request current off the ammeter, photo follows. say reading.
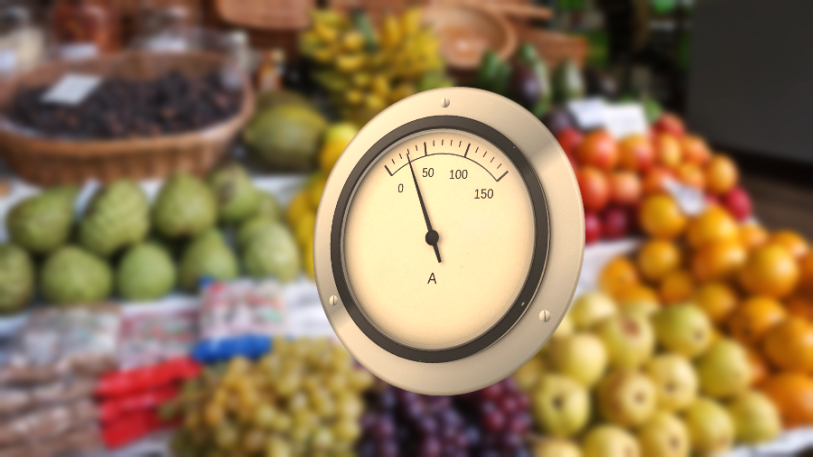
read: 30 A
